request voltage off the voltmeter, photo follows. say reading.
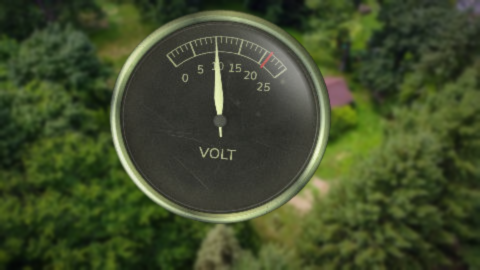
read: 10 V
